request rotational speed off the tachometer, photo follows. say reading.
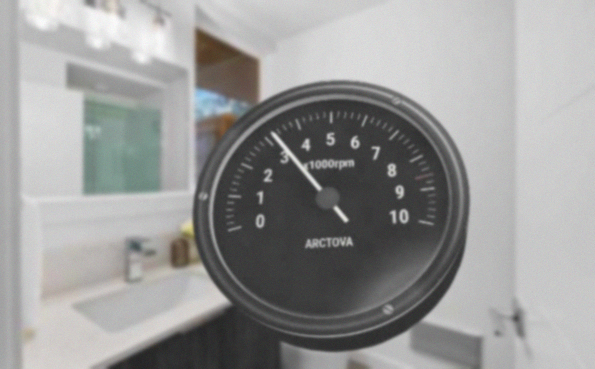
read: 3200 rpm
